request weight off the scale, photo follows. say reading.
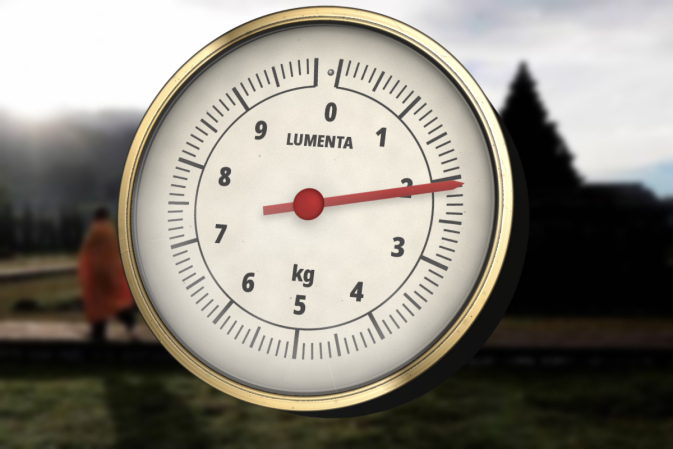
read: 2.1 kg
